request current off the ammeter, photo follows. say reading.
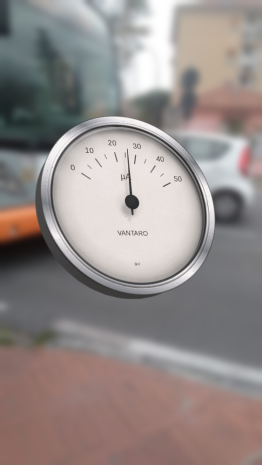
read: 25 µA
